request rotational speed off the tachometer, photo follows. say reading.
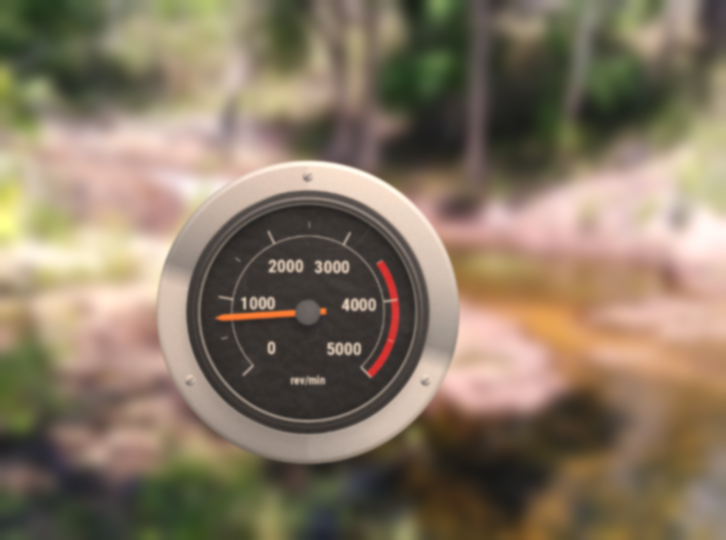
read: 750 rpm
